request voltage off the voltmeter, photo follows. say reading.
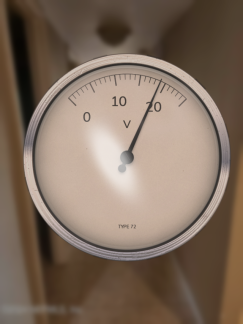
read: 19 V
